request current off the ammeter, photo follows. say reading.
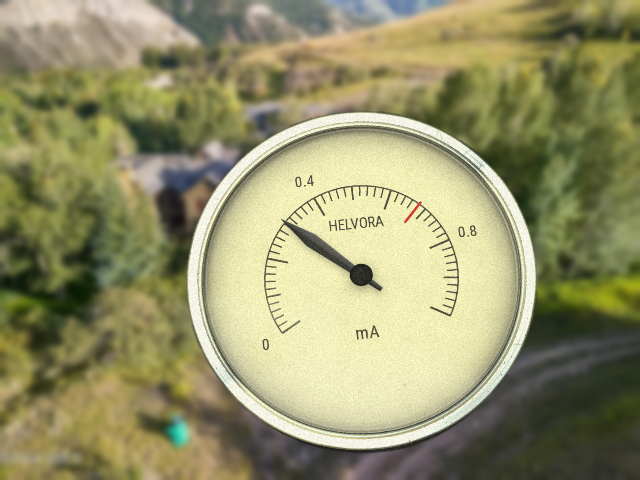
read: 0.3 mA
